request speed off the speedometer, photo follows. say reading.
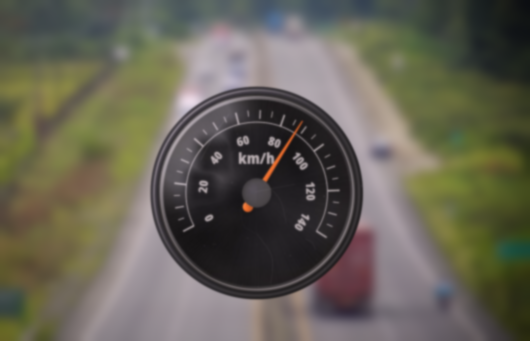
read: 87.5 km/h
